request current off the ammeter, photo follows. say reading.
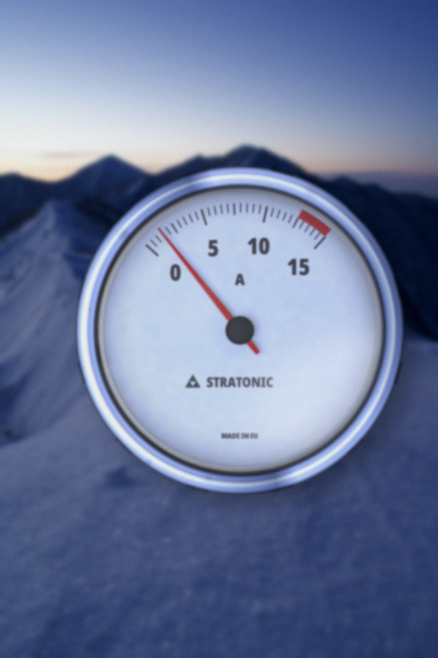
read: 1.5 A
